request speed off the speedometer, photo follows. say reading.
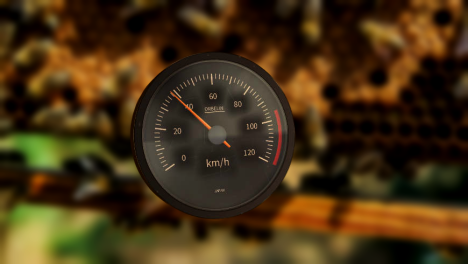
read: 38 km/h
